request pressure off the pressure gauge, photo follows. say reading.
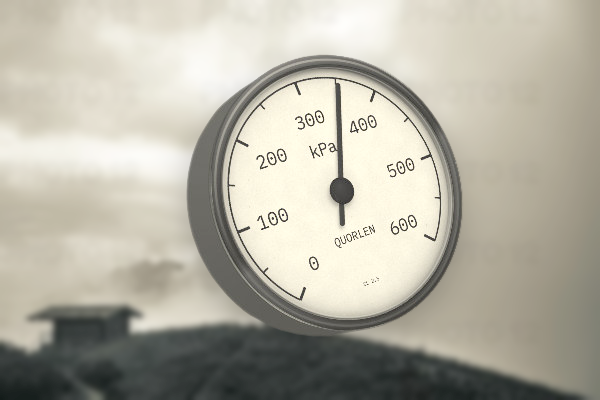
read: 350 kPa
